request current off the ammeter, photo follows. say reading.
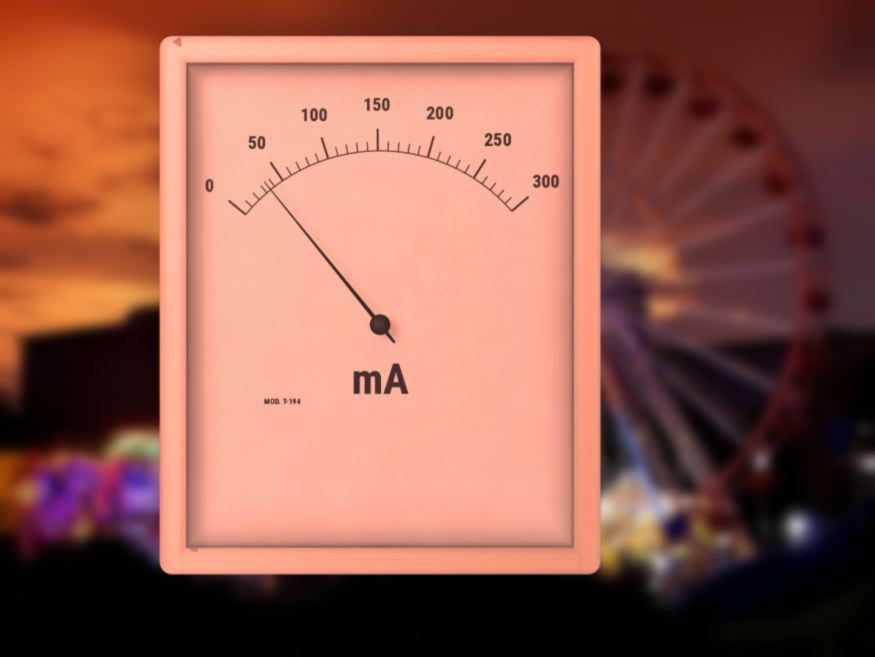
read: 35 mA
